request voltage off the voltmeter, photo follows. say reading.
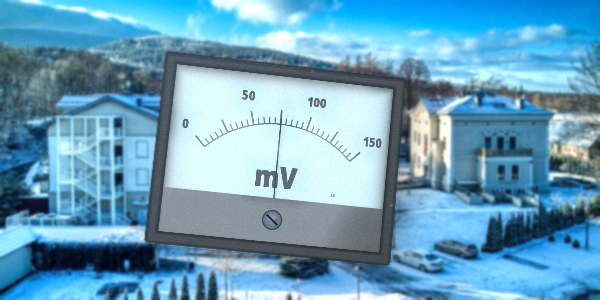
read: 75 mV
